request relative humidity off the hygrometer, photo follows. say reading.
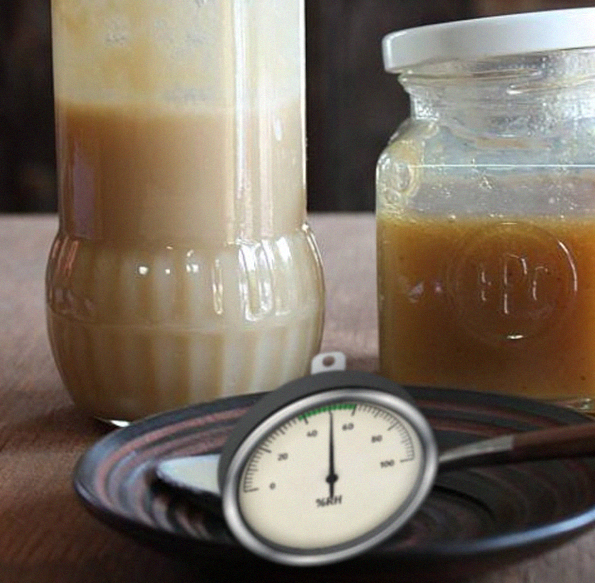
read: 50 %
